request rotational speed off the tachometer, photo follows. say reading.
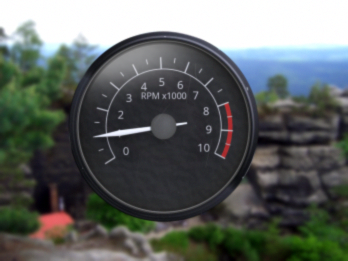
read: 1000 rpm
